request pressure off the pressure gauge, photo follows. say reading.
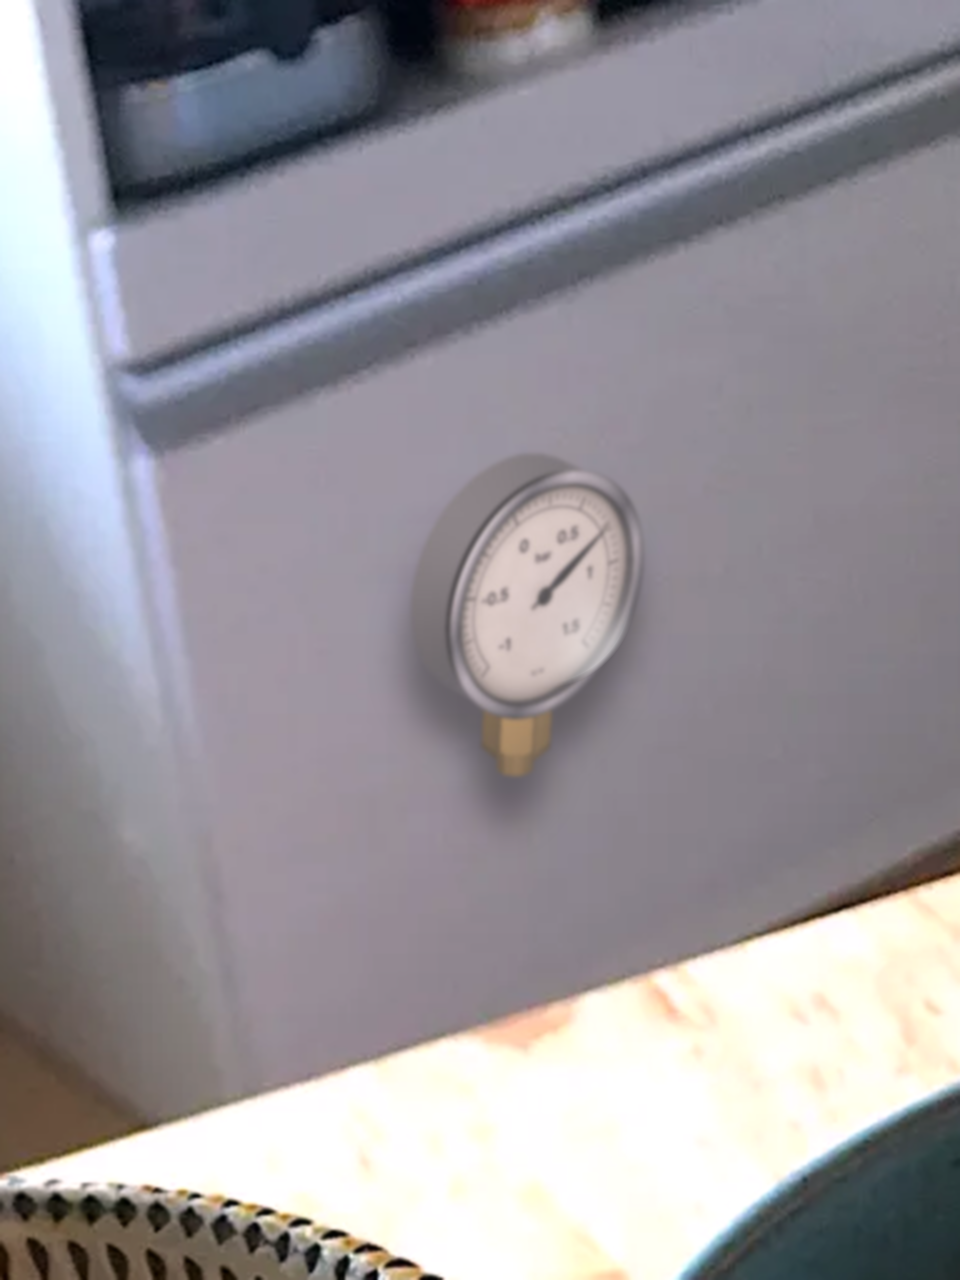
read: 0.75 bar
